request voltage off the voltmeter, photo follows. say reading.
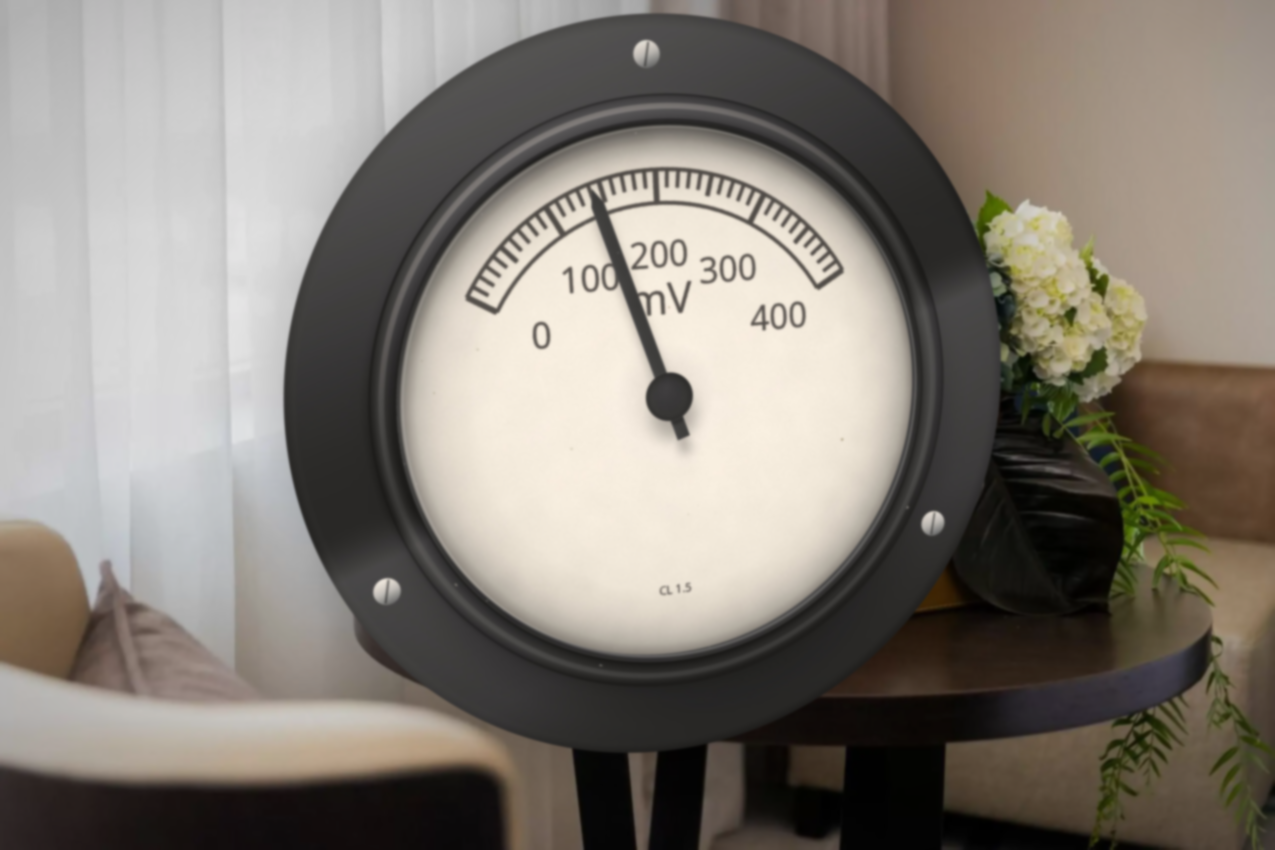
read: 140 mV
